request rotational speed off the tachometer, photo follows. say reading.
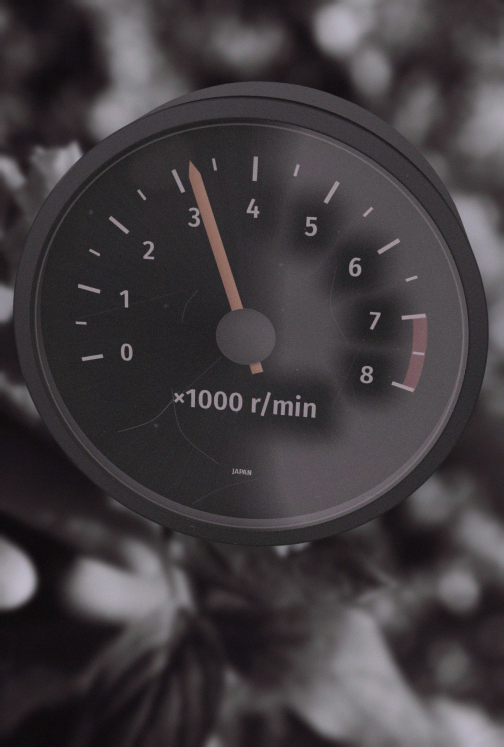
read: 3250 rpm
